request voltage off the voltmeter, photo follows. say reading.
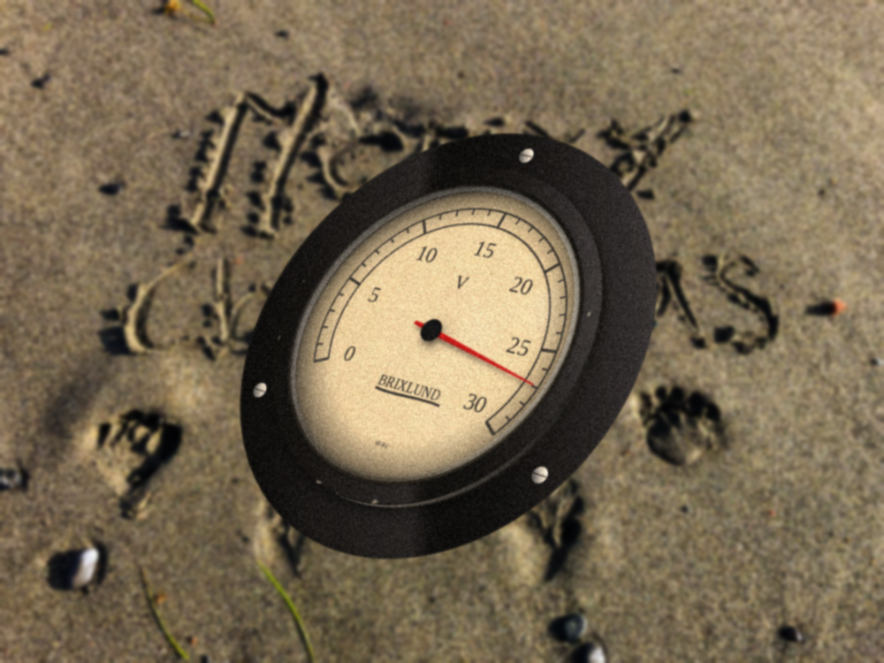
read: 27 V
